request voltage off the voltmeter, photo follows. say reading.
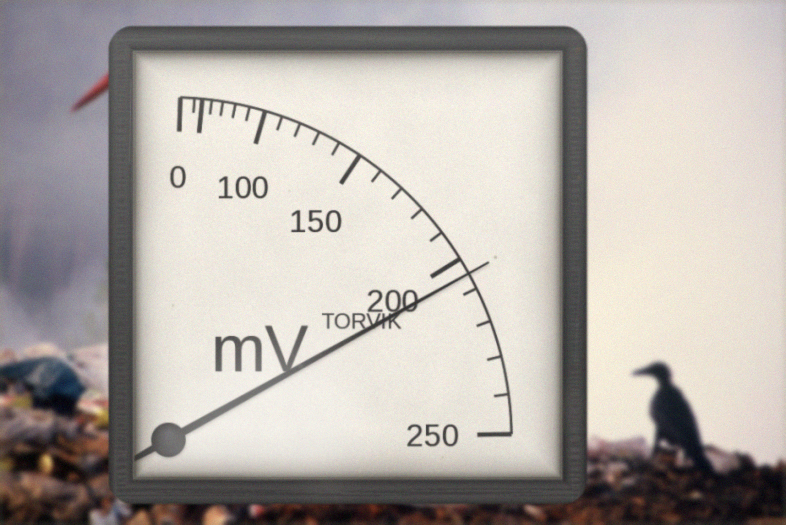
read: 205 mV
